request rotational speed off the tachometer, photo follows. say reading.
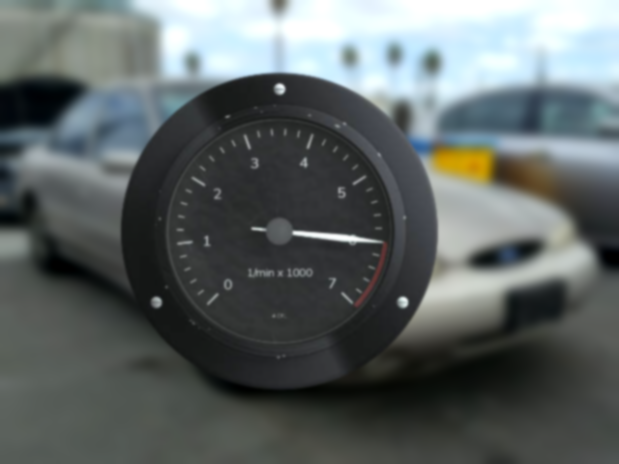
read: 6000 rpm
